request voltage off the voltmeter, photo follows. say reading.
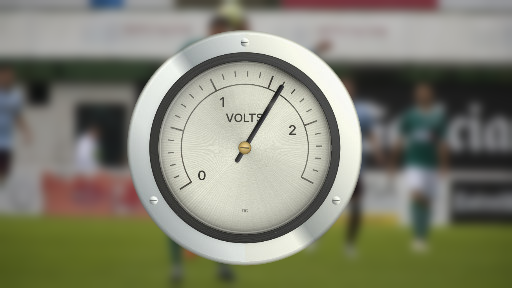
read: 1.6 V
